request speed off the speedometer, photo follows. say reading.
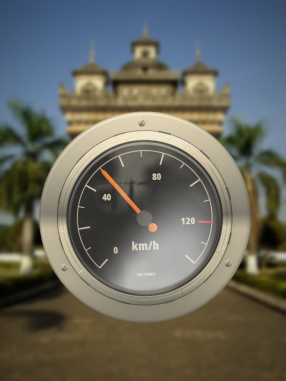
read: 50 km/h
